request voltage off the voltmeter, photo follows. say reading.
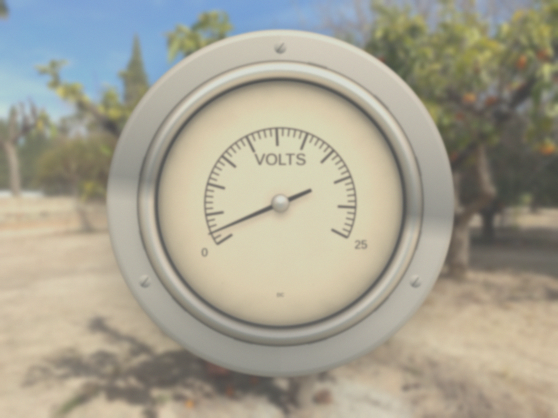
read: 1 V
